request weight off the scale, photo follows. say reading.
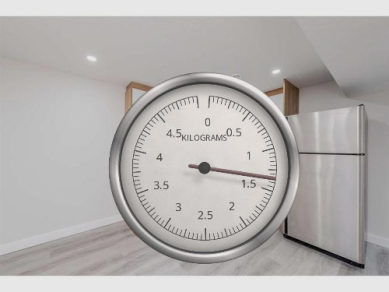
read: 1.35 kg
